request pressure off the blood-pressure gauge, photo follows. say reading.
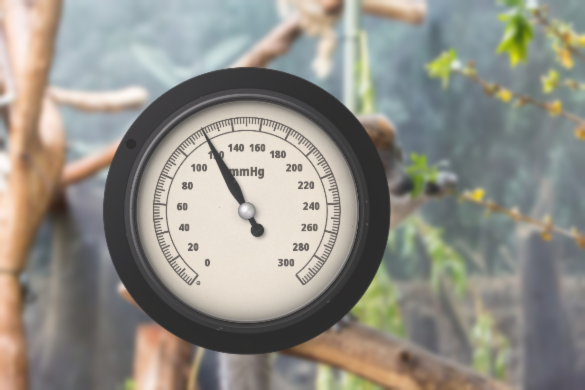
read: 120 mmHg
